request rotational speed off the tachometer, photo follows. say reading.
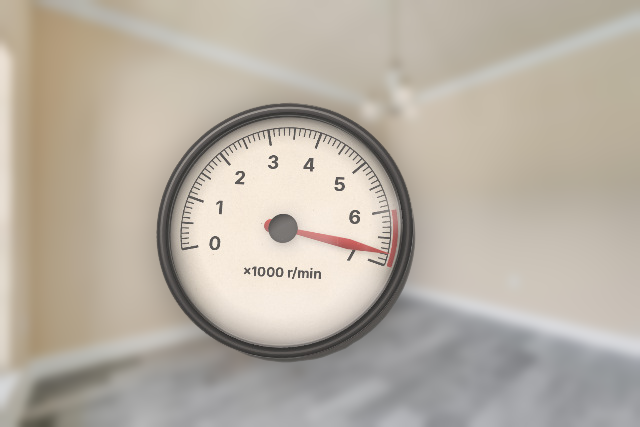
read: 6800 rpm
